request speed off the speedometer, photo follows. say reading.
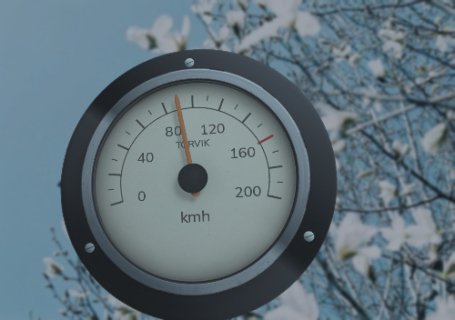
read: 90 km/h
